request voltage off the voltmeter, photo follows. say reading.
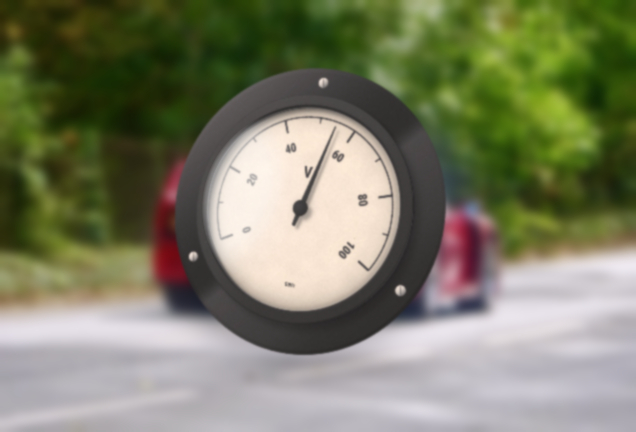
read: 55 V
